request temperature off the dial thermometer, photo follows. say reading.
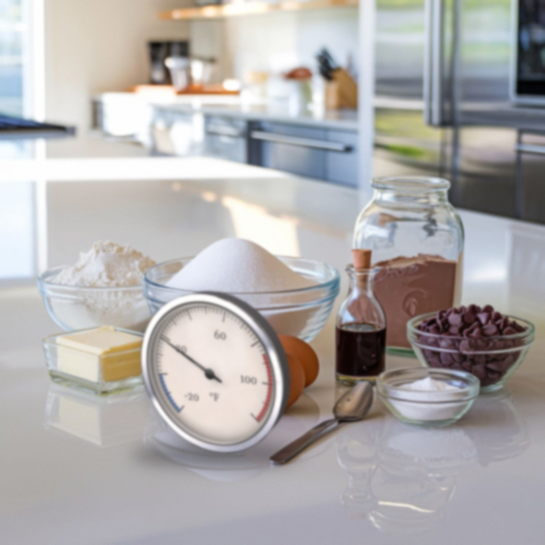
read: 20 °F
